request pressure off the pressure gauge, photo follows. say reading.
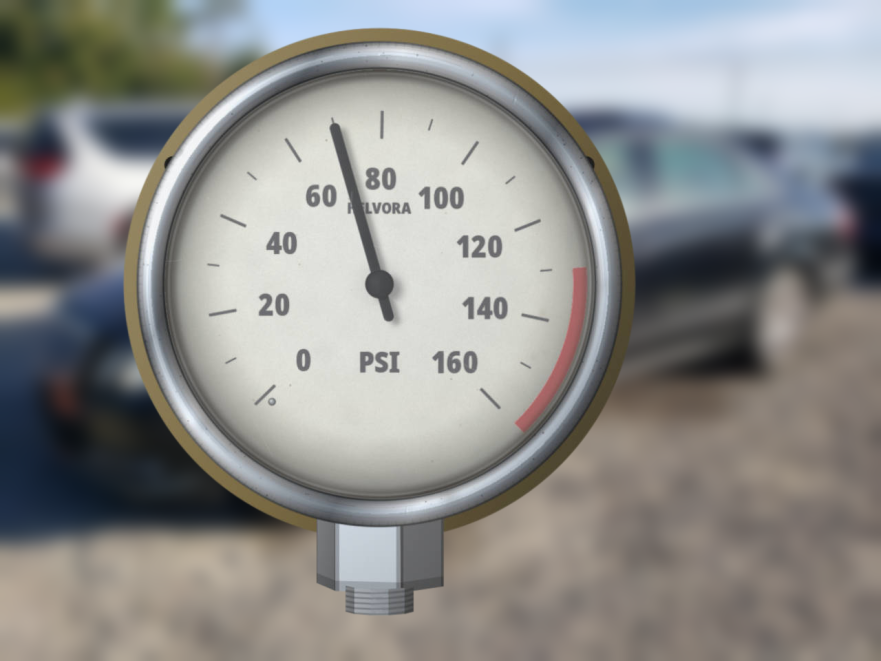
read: 70 psi
